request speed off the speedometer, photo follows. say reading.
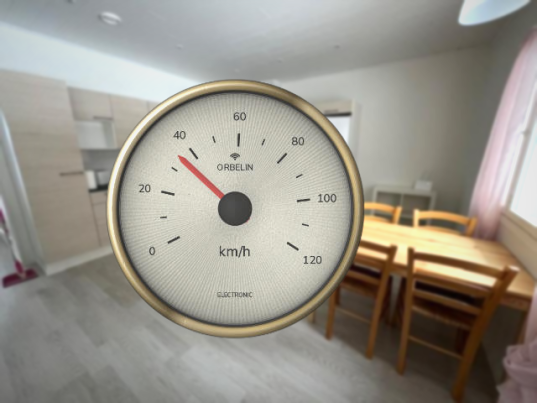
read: 35 km/h
